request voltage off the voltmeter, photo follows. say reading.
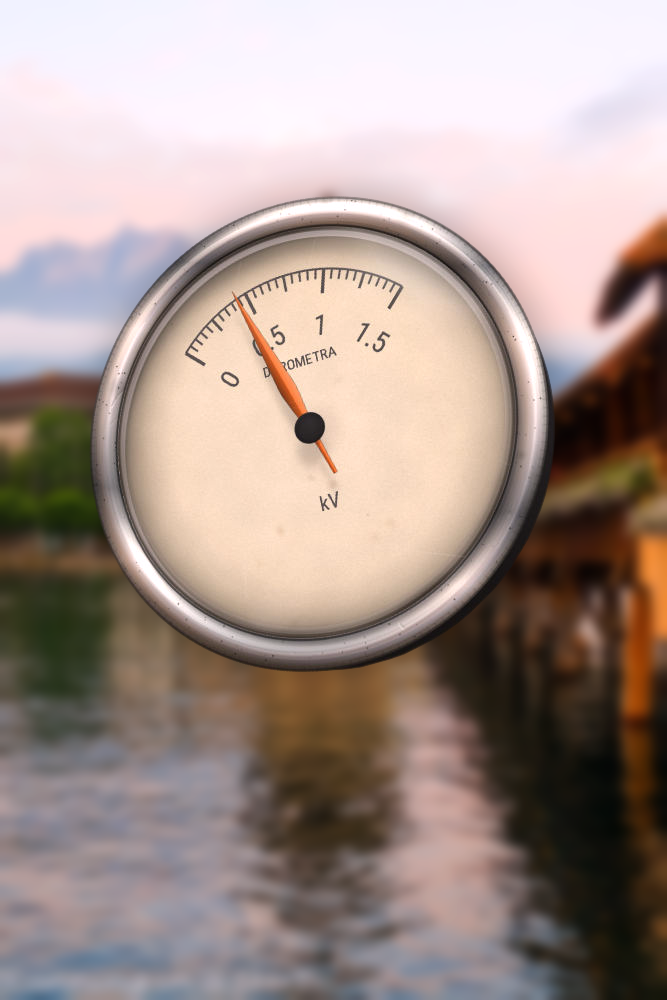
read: 0.45 kV
